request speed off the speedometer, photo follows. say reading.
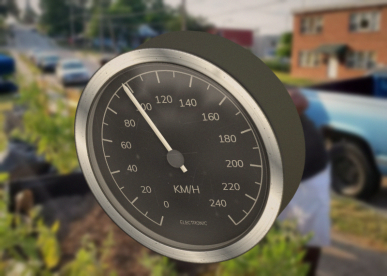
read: 100 km/h
